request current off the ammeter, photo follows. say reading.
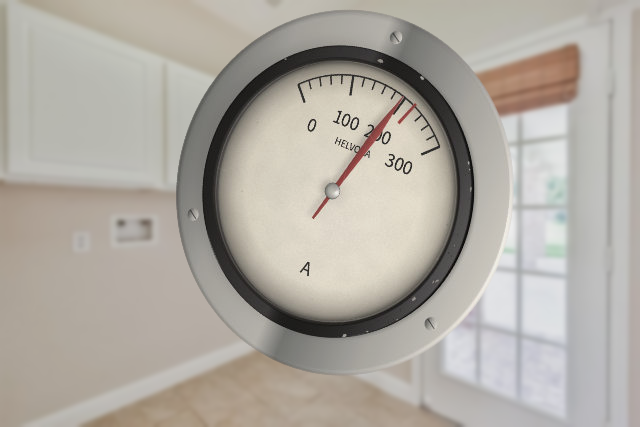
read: 200 A
